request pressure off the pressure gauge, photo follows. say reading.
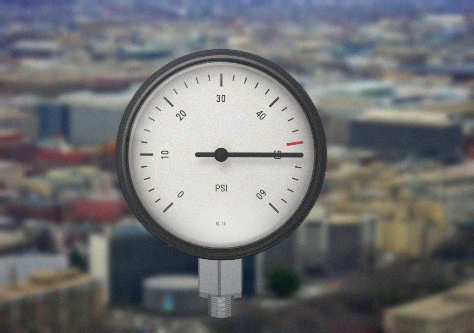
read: 50 psi
